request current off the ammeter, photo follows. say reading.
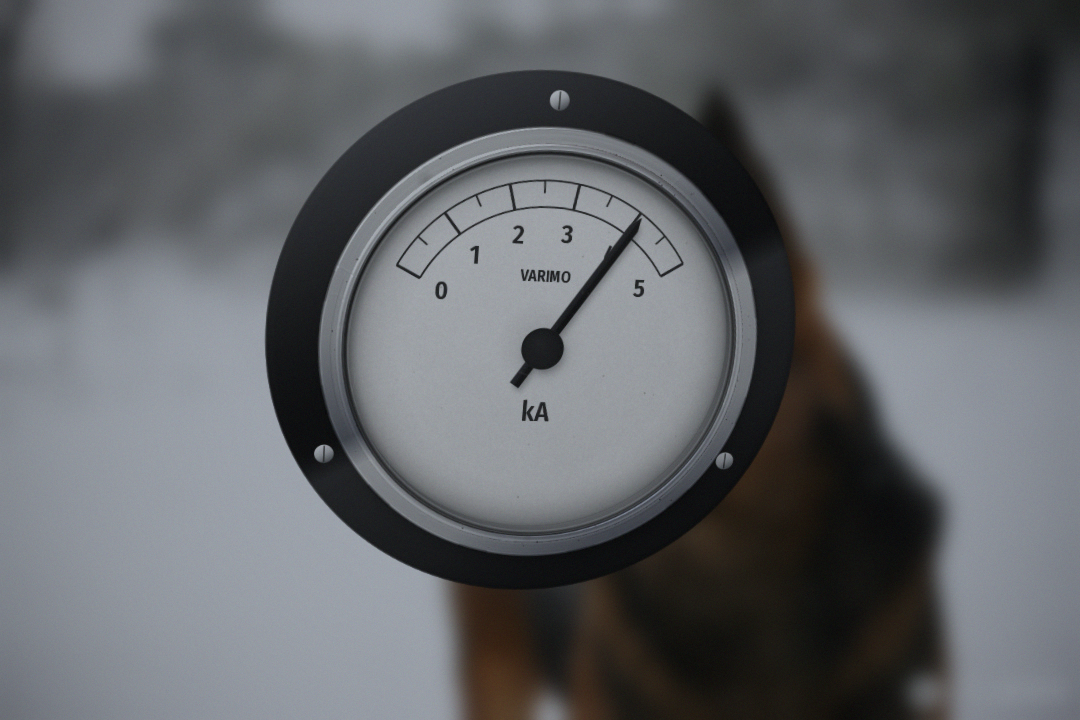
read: 4 kA
